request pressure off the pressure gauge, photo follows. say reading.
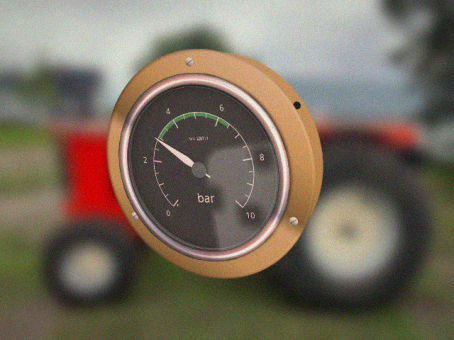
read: 3 bar
